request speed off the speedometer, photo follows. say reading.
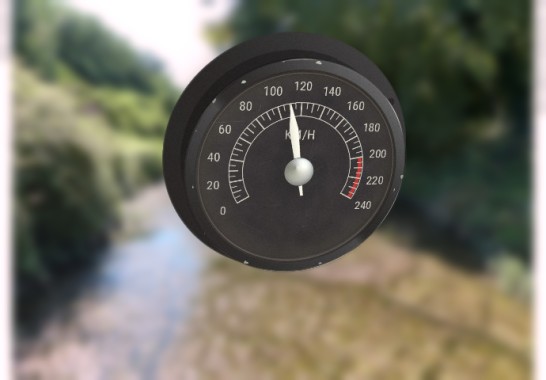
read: 110 km/h
